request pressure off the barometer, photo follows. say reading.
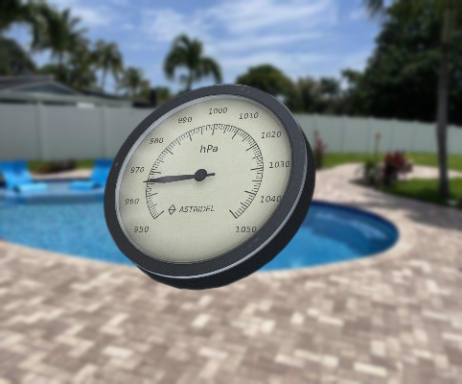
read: 965 hPa
